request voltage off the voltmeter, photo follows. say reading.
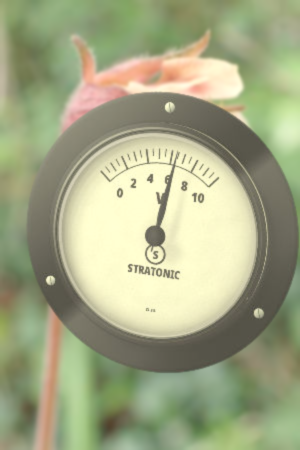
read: 6.5 V
